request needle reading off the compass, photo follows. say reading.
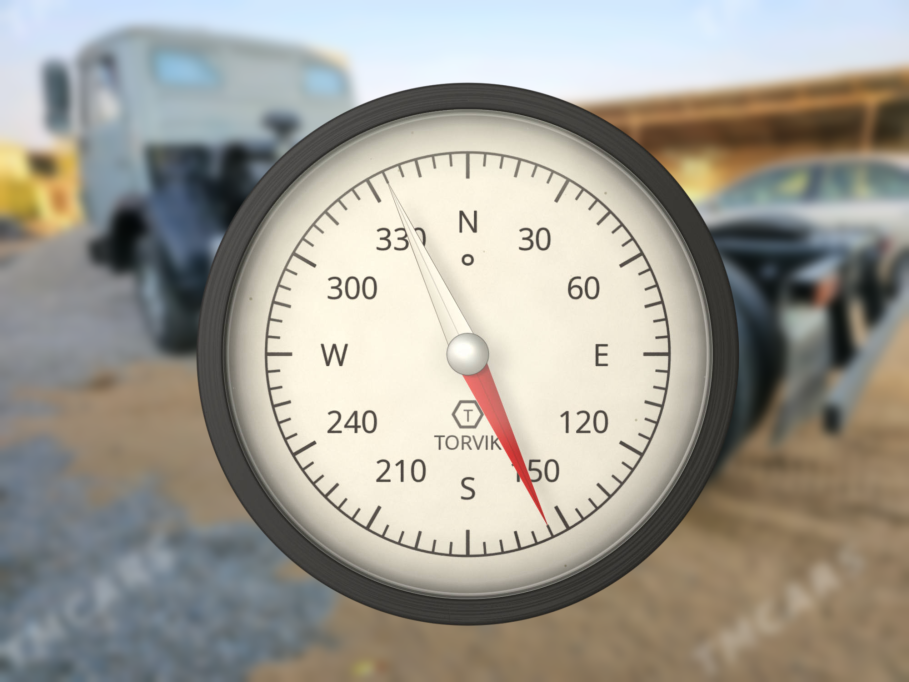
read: 155 °
